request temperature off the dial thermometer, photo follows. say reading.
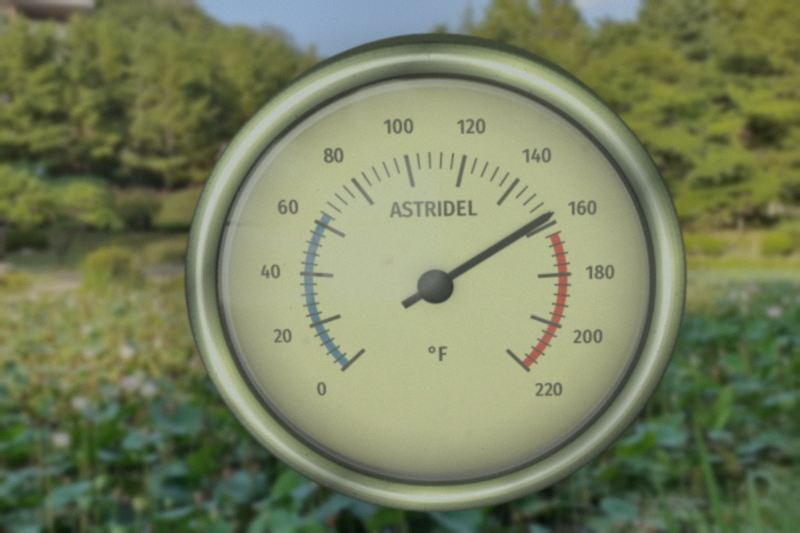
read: 156 °F
